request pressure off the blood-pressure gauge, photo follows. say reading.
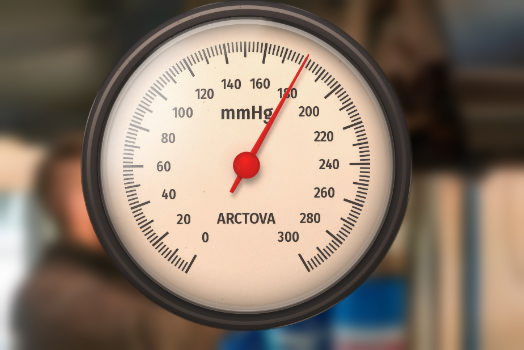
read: 180 mmHg
